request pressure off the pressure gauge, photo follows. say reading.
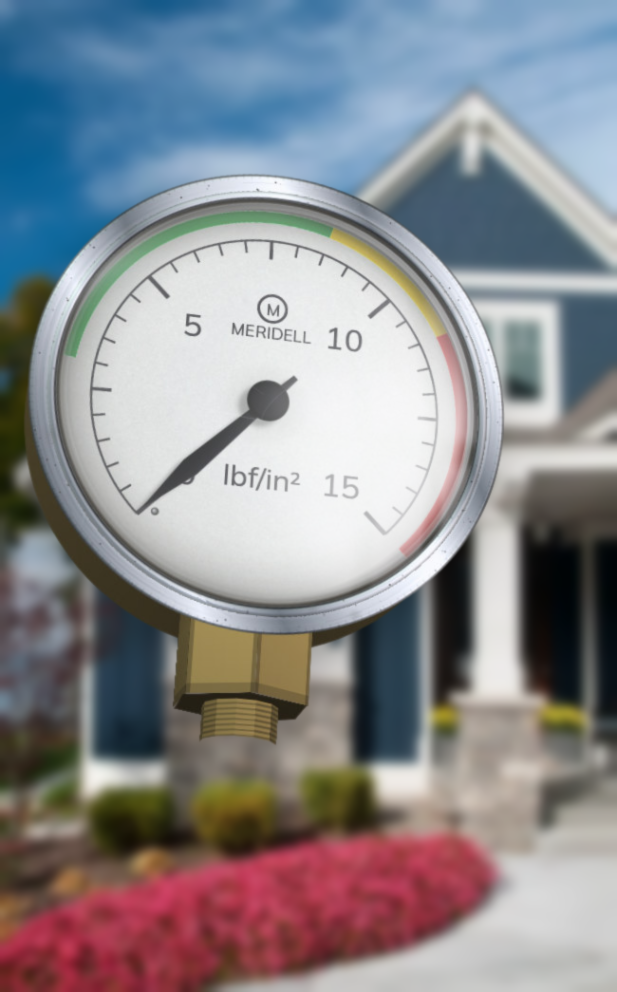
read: 0 psi
